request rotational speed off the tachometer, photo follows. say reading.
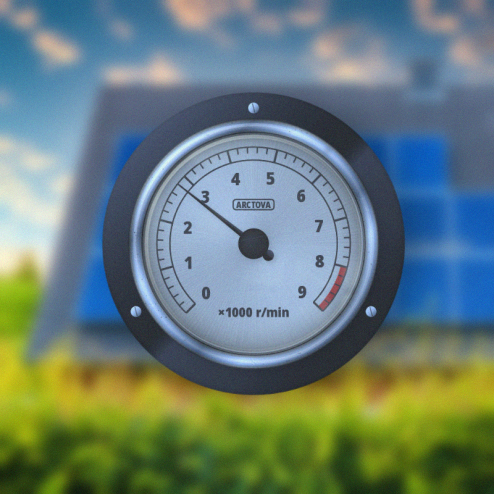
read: 2800 rpm
